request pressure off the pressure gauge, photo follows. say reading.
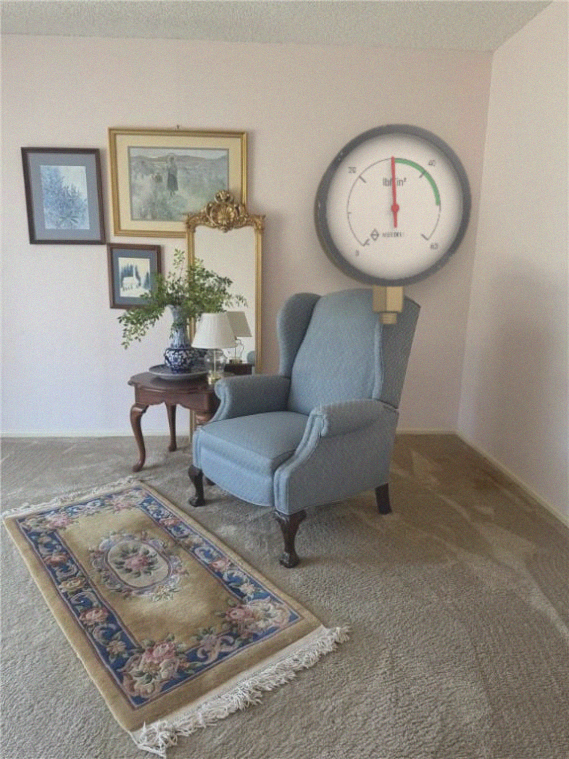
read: 30 psi
